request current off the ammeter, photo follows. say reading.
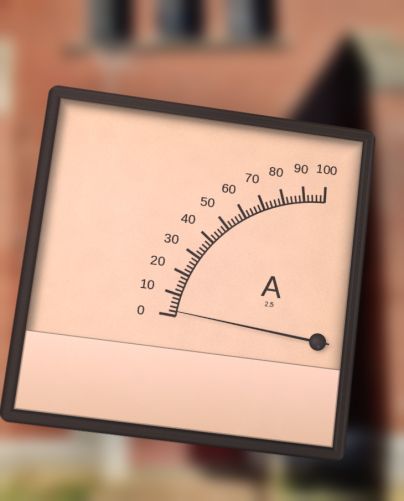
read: 2 A
